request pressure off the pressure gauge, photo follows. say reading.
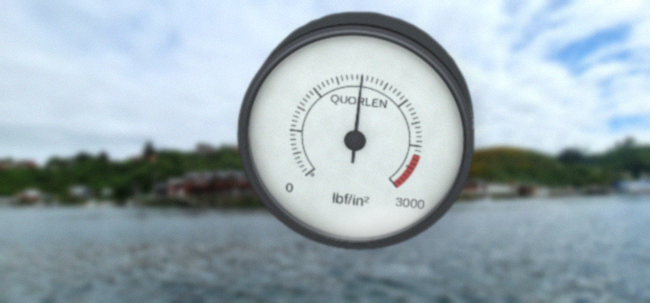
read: 1500 psi
